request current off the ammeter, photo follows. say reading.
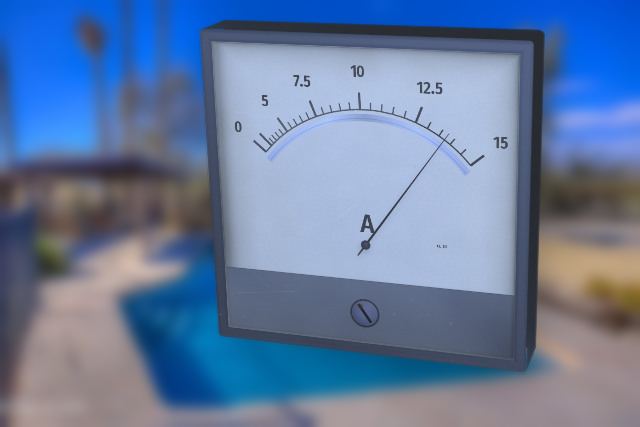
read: 13.75 A
